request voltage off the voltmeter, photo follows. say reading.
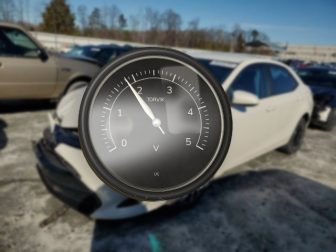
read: 1.8 V
